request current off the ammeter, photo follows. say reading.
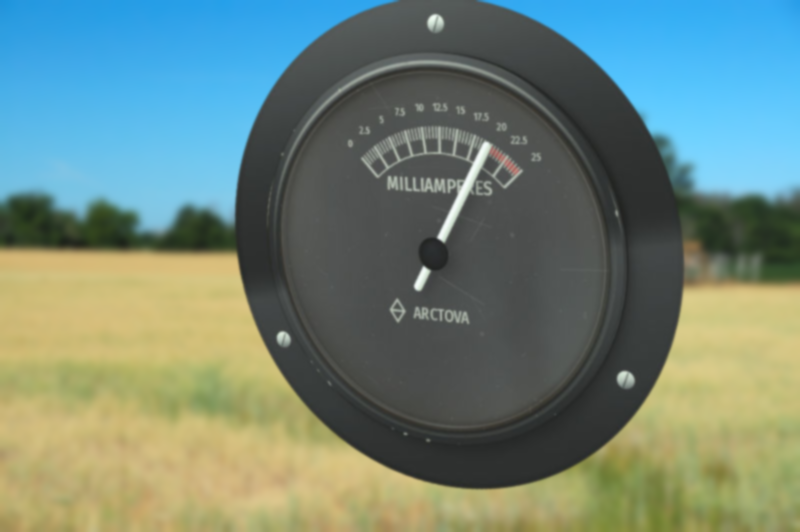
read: 20 mA
